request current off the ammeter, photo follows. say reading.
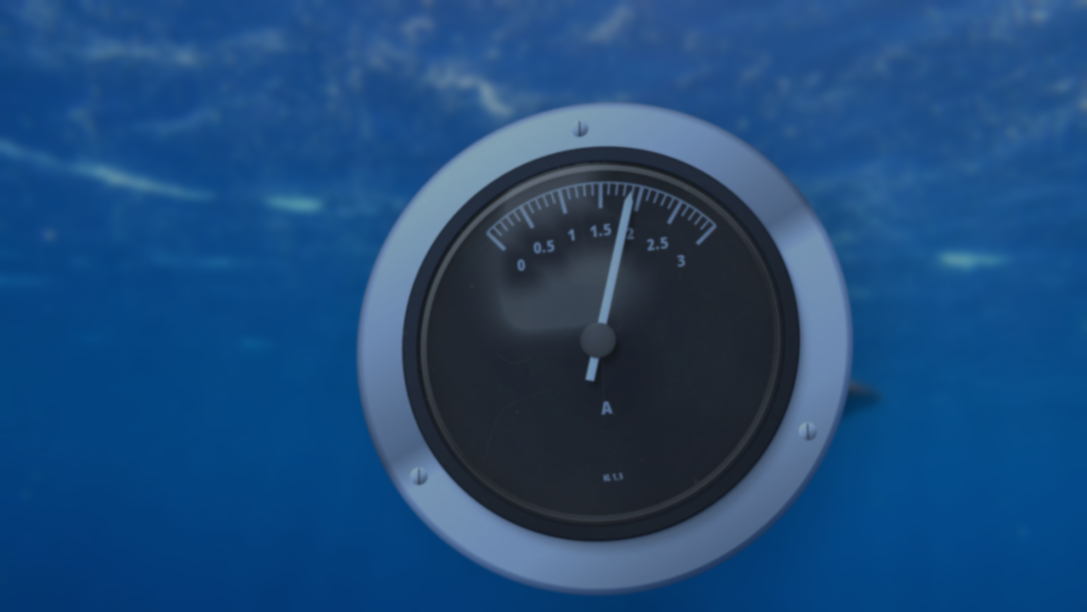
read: 1.9 A
